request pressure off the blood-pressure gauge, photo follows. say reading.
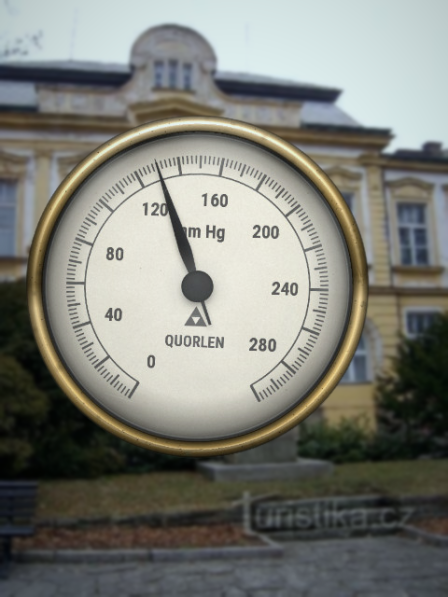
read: 130 mmHg
